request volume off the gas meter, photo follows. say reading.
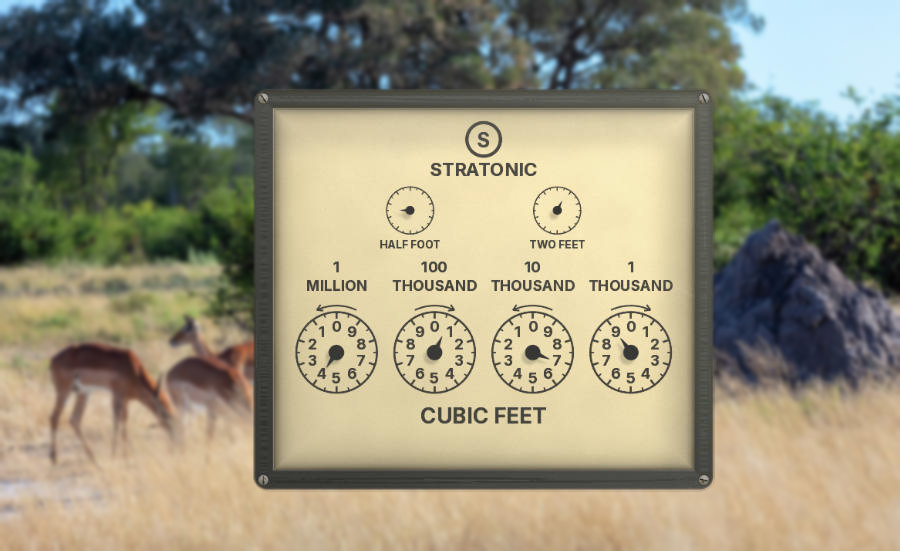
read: 406900 ft³
